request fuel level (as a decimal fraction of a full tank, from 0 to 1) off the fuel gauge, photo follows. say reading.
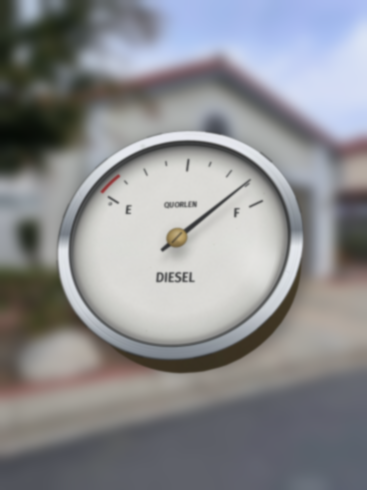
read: 0.875
